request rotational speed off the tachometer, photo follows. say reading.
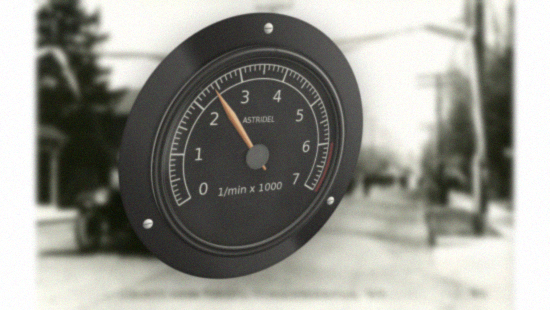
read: 2400 rpm
